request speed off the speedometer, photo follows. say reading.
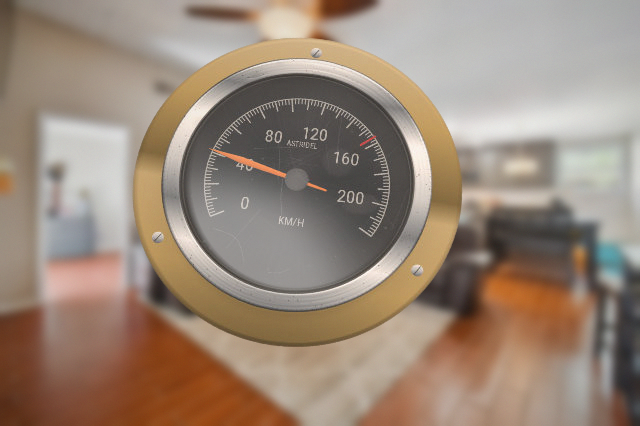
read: 40 km/h
